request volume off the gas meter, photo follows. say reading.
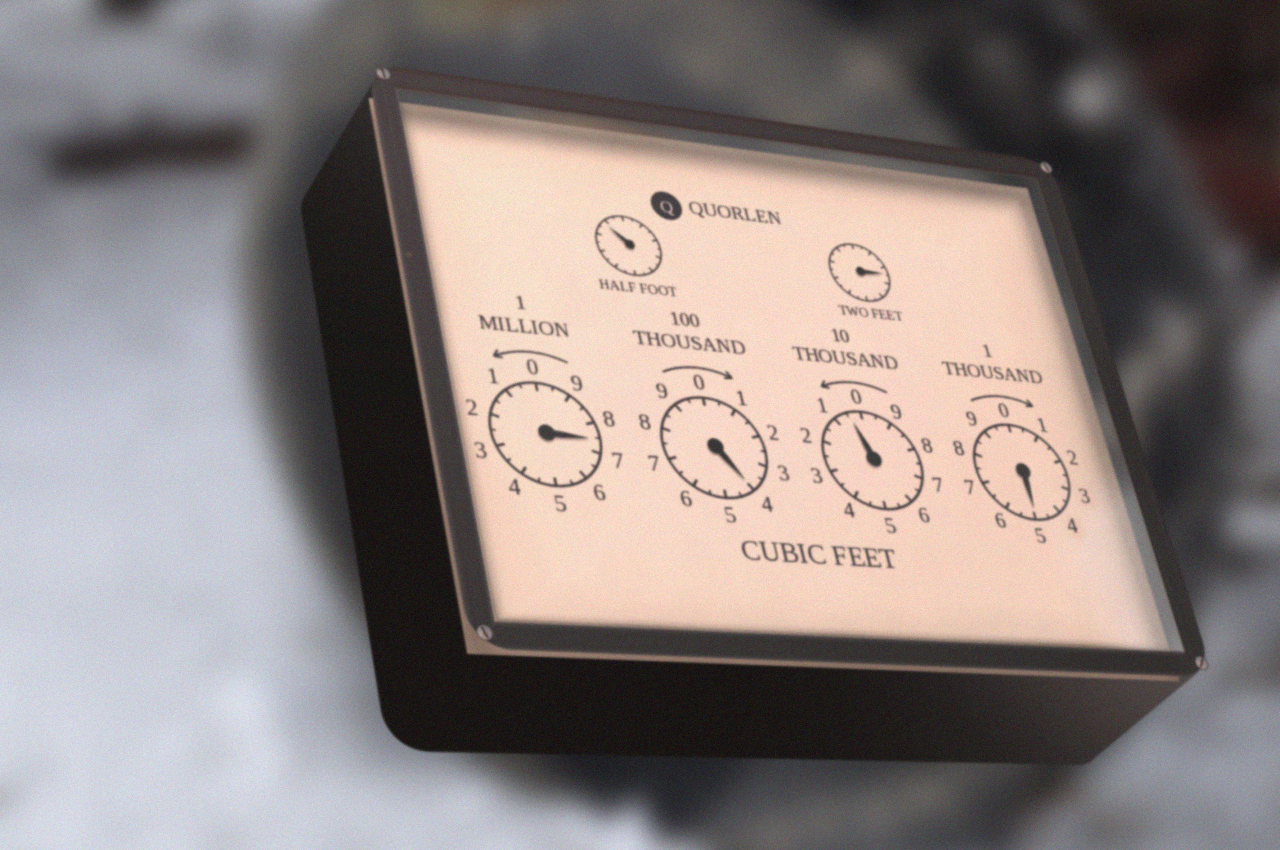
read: 740500 ft³
